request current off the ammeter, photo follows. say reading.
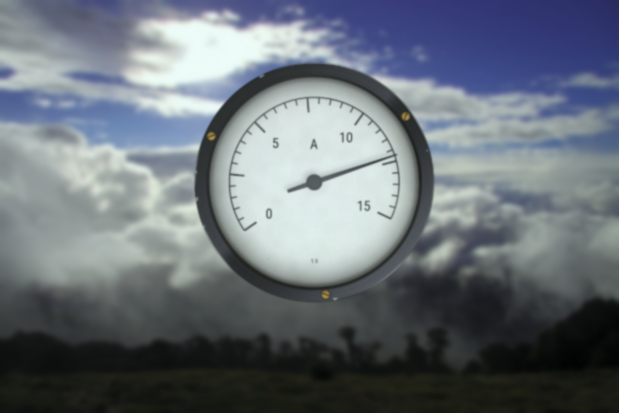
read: 12.25 A
